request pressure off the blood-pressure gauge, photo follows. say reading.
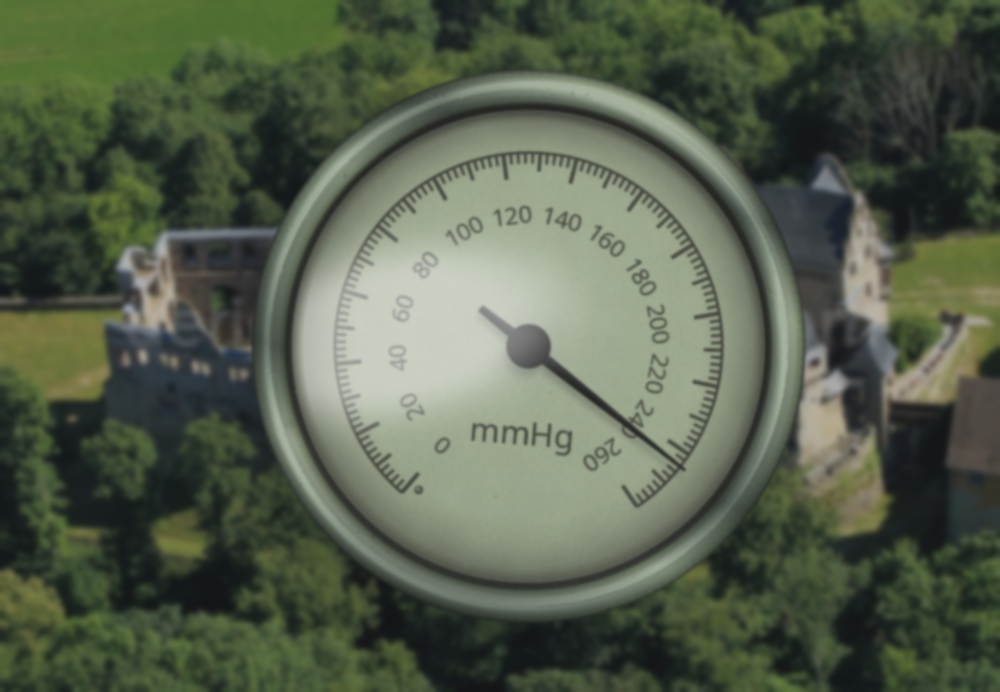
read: 244 mmHg
